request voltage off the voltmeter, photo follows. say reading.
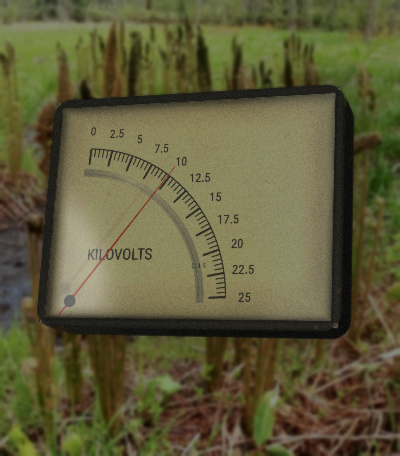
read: 10 kV
